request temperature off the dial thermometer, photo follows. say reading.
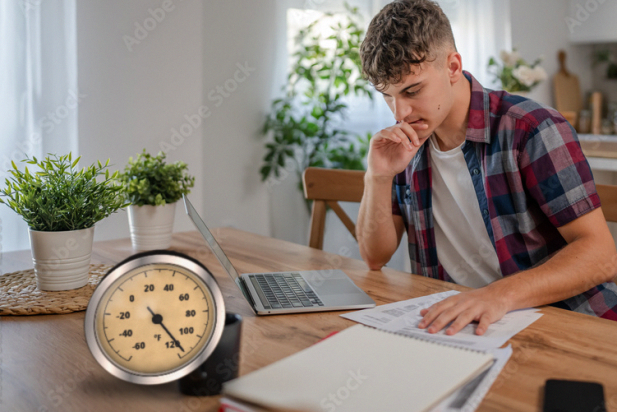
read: 115 °F
